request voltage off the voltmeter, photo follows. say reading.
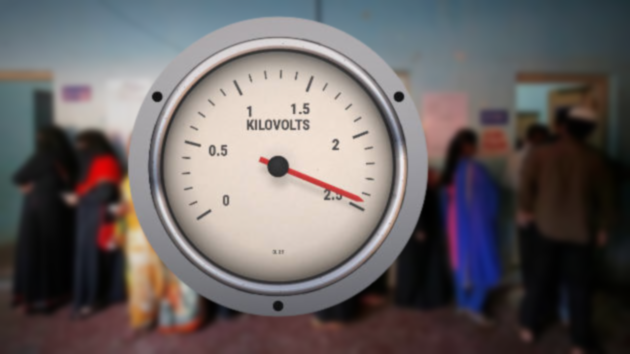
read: 2.45 kV
